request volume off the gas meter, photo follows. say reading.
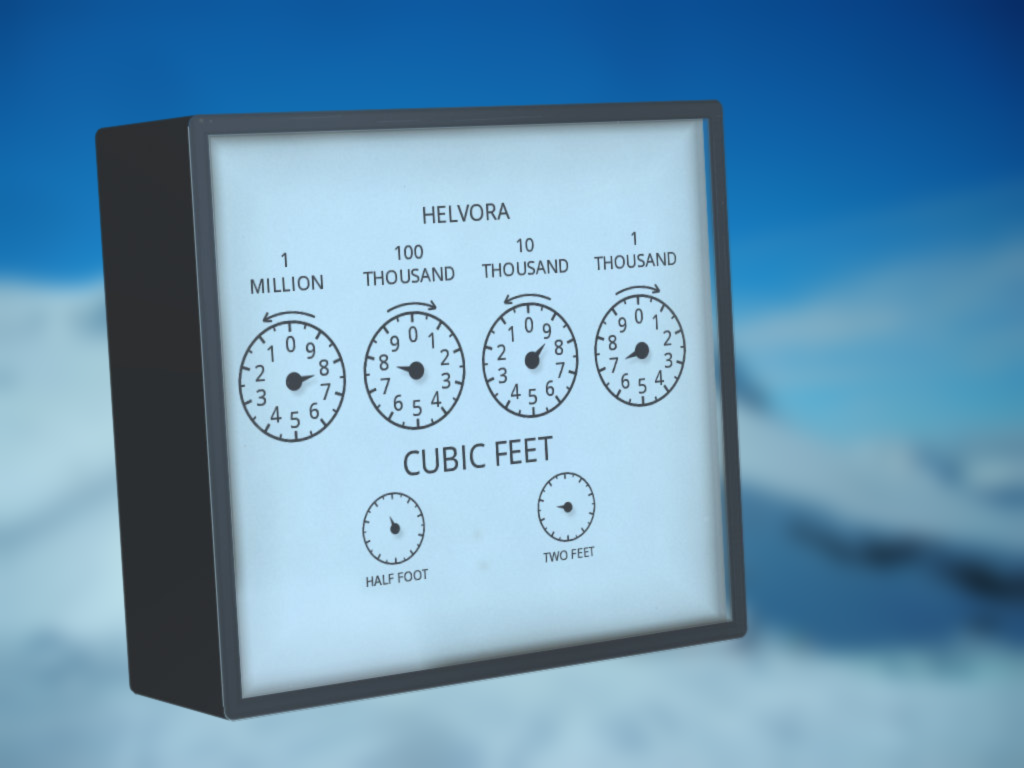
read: 778700 ft³
